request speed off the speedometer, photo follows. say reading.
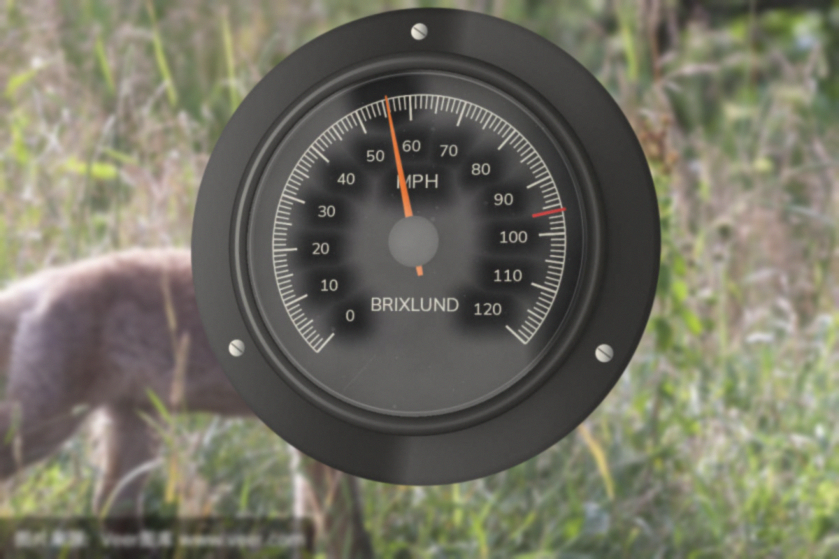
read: 56 mph
